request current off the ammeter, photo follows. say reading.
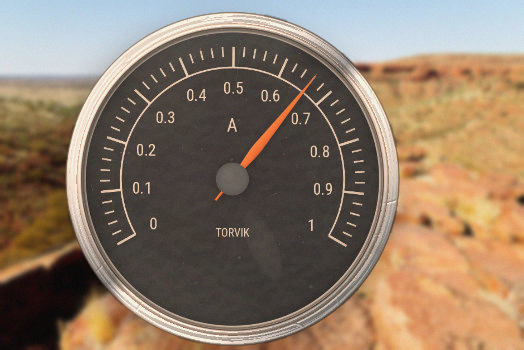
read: 0.66 A
